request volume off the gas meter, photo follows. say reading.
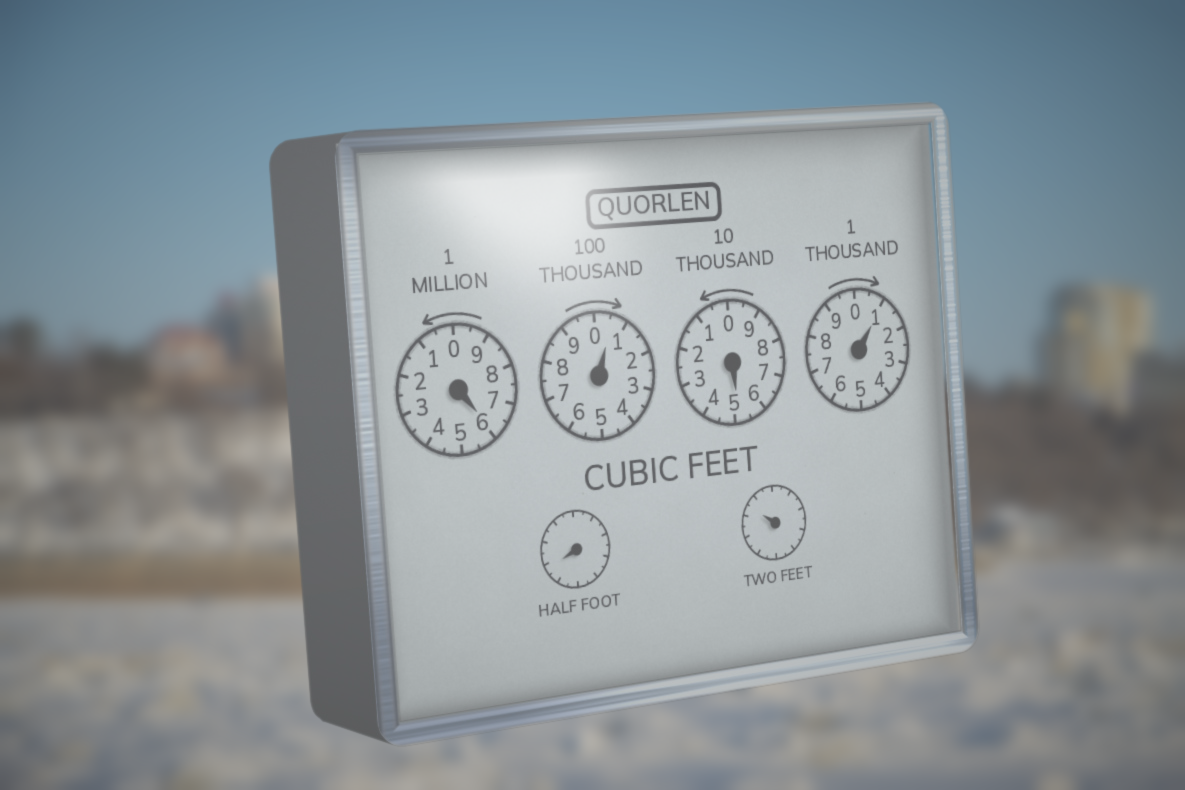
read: 605100 ft³
